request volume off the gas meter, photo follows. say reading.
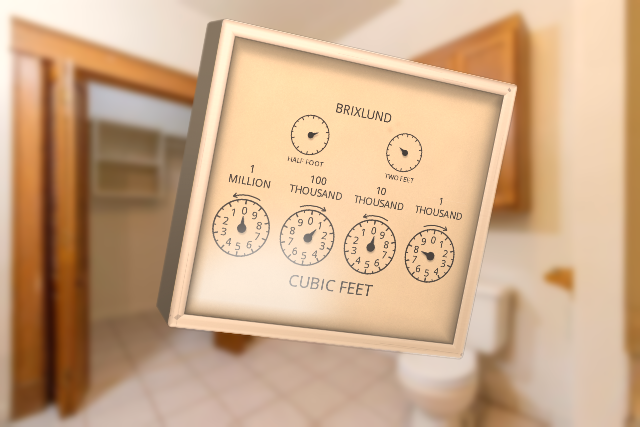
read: 9800 ft³
